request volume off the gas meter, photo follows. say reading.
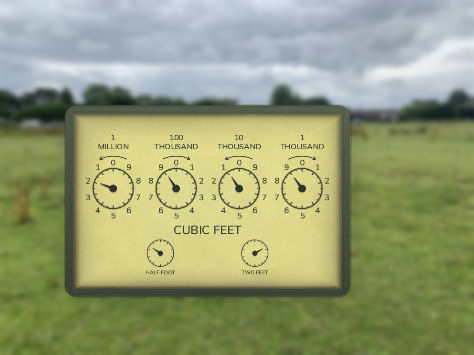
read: 190900 ft³
